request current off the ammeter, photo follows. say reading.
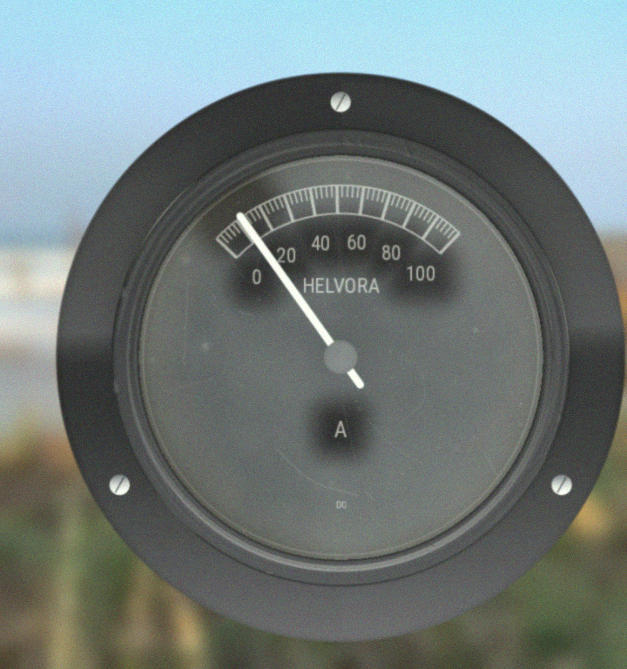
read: 12 A
